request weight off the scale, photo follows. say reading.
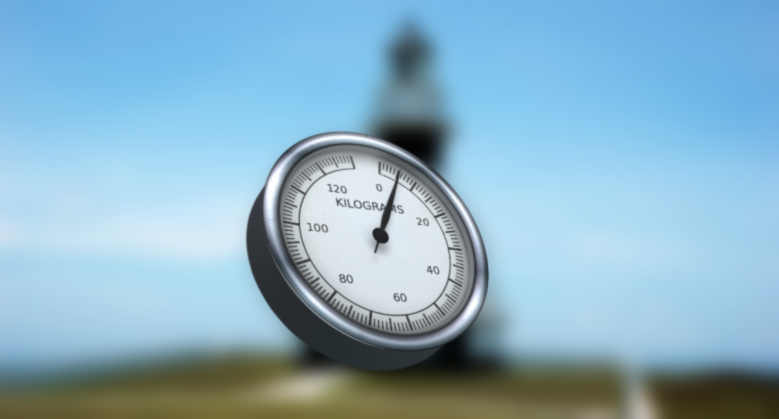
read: 5 kg
